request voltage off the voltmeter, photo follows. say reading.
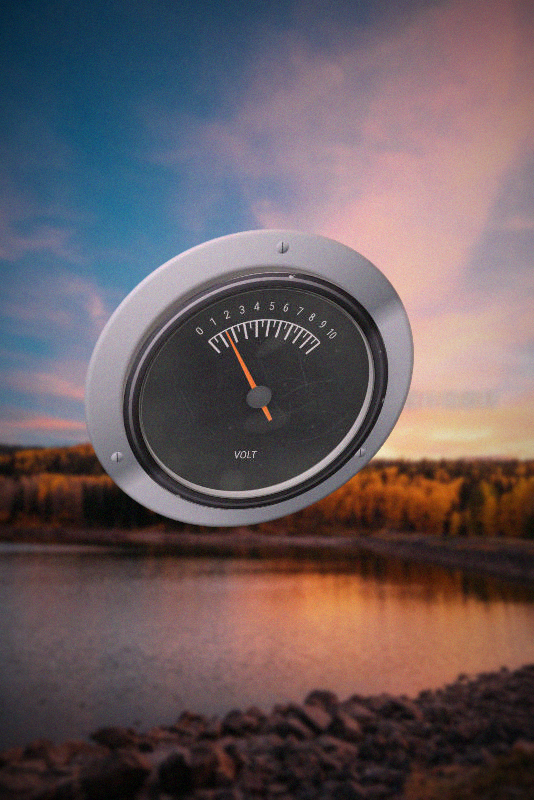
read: 1.5 V
